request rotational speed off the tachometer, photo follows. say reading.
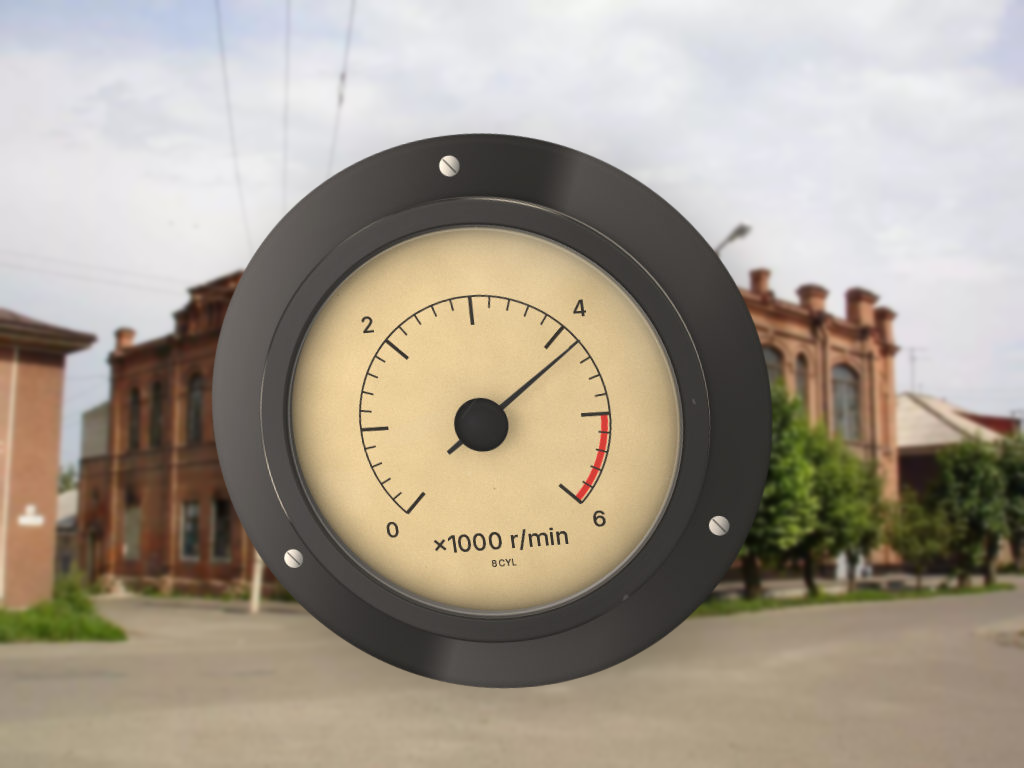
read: 4200 rpm
